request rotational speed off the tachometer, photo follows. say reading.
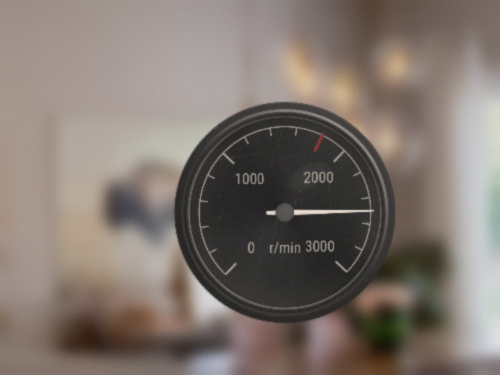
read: 2500 rpm
